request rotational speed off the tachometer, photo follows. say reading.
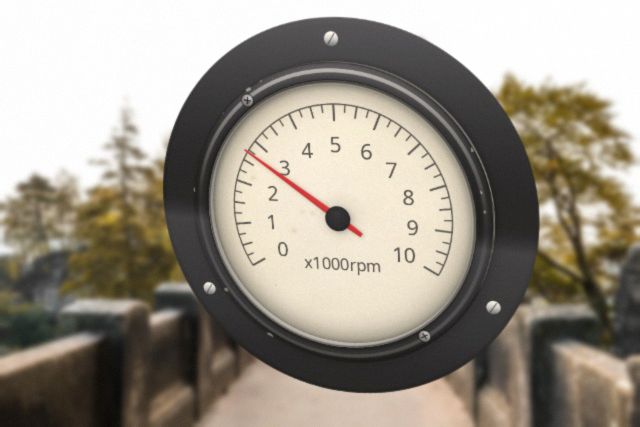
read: 2750 rpm
